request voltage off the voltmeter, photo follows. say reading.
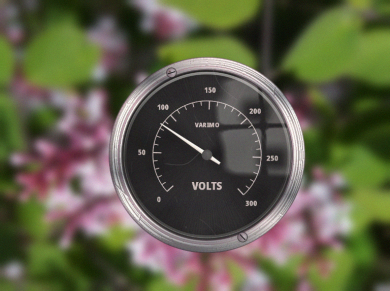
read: 85 V
